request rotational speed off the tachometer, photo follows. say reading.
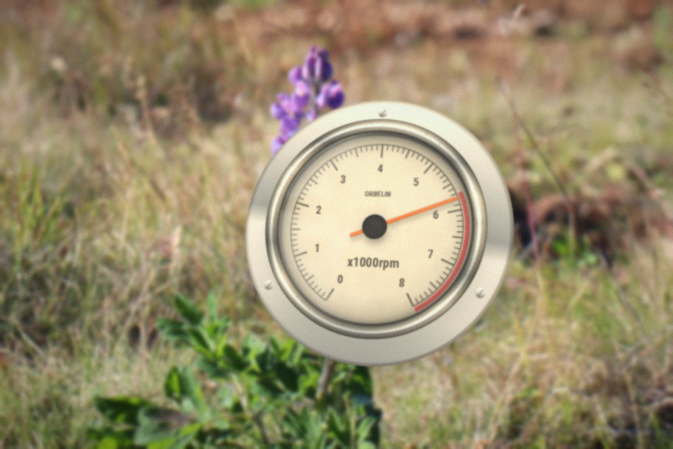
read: 5800 rpm
